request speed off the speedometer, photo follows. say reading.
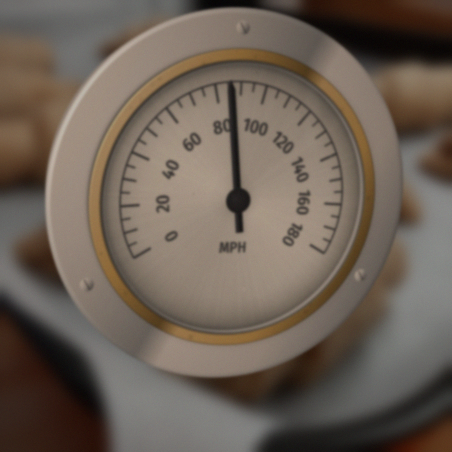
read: 85 mph
